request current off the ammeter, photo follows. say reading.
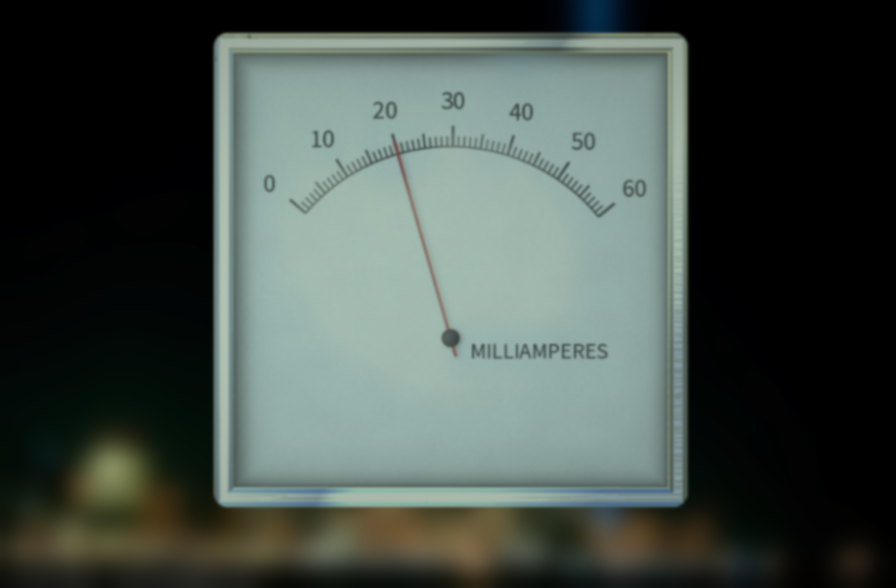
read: 20 mA
